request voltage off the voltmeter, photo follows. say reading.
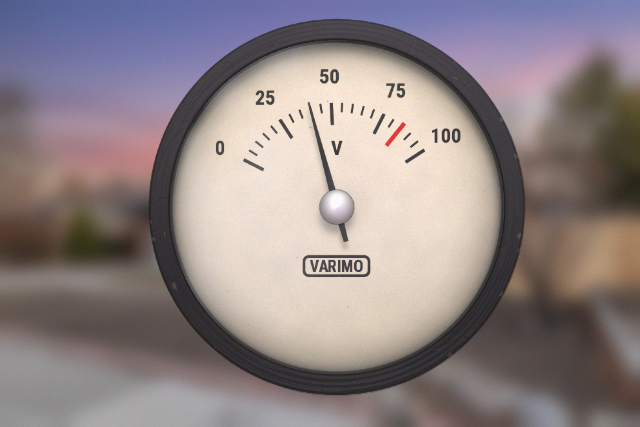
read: 40 V
